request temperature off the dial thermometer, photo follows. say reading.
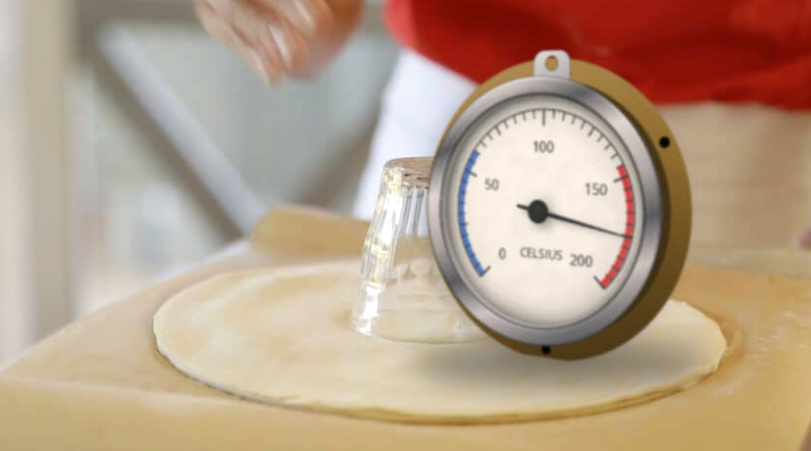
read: 175 °C
